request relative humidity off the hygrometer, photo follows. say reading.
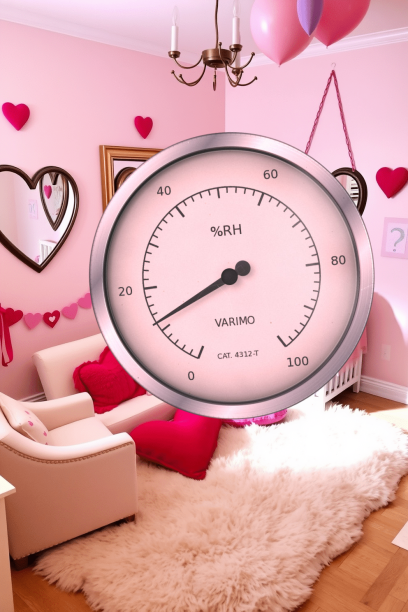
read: 12 %
